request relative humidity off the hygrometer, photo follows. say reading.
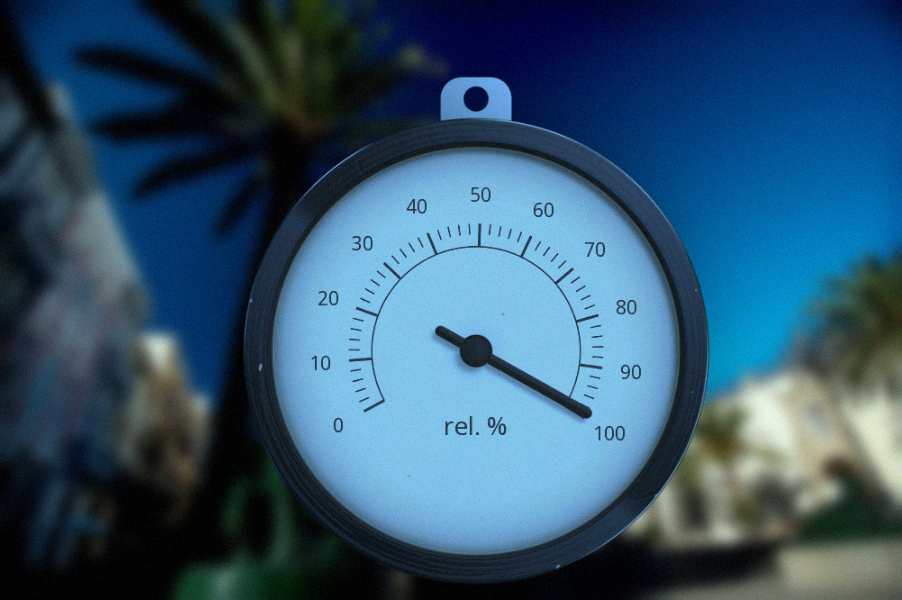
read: 99 %
